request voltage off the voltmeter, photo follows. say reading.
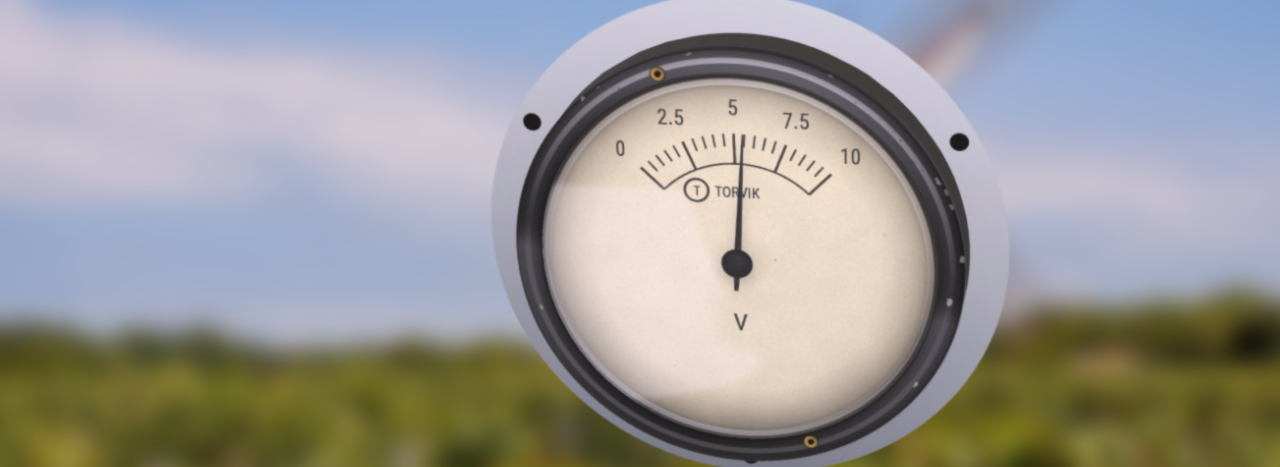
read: 5.5 V
